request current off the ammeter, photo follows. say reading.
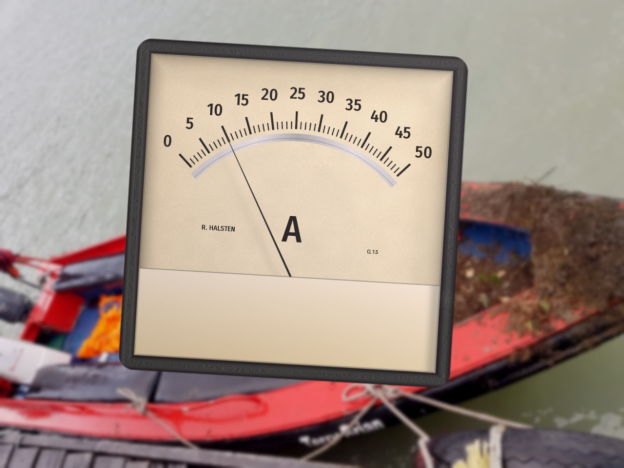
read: 10 A
